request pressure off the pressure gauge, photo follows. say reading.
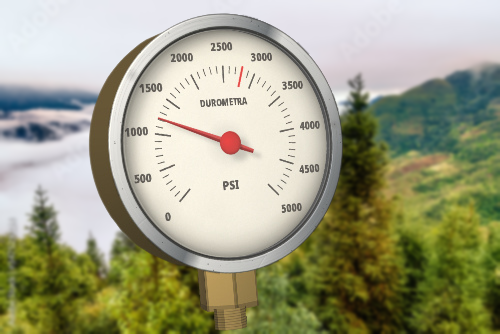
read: 1200 psi
